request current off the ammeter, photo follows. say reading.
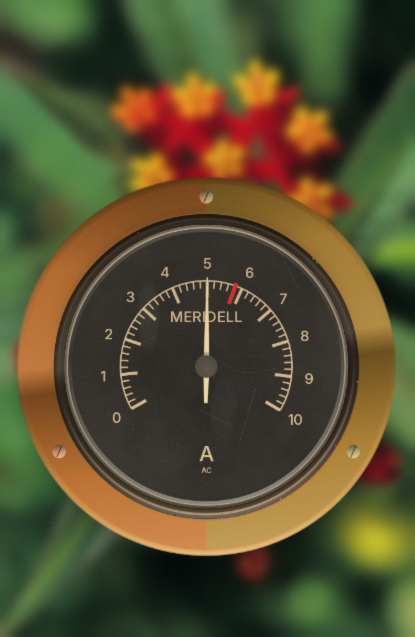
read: 5 A
